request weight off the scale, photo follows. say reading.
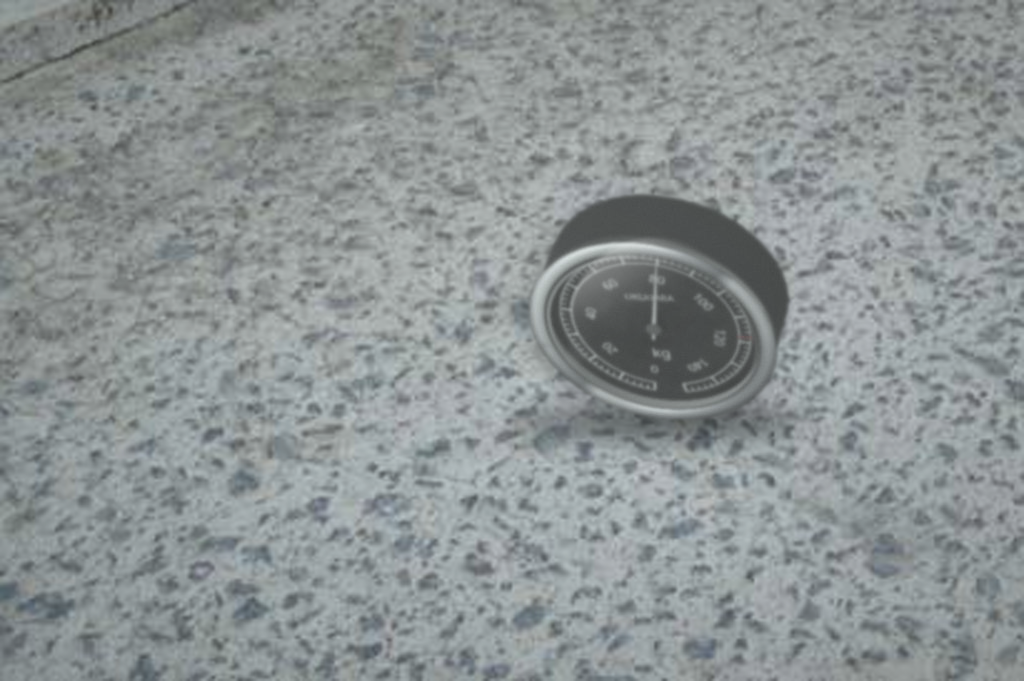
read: 80 kg
